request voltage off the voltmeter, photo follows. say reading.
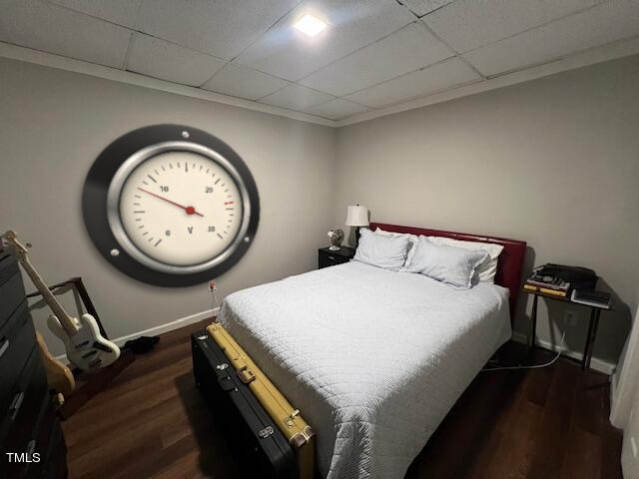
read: 8 V
